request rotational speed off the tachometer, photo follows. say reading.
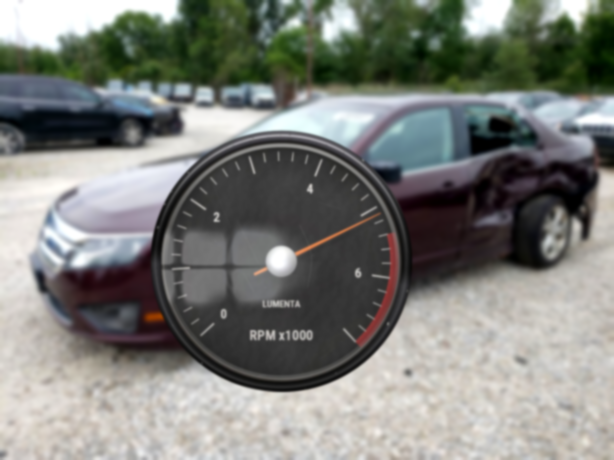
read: 5100 rpm
